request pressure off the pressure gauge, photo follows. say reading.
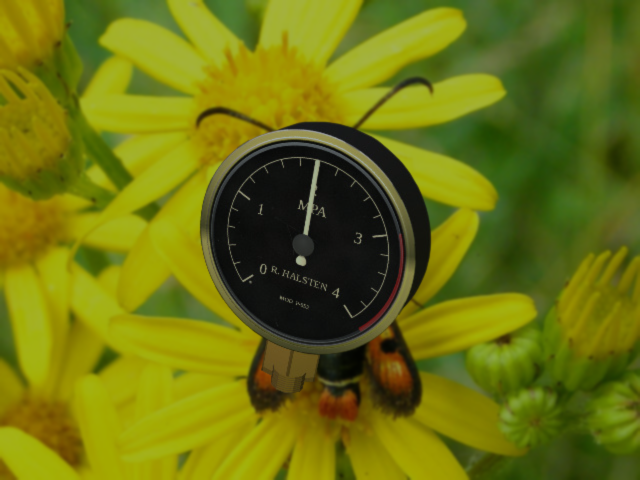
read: 2 MPa
